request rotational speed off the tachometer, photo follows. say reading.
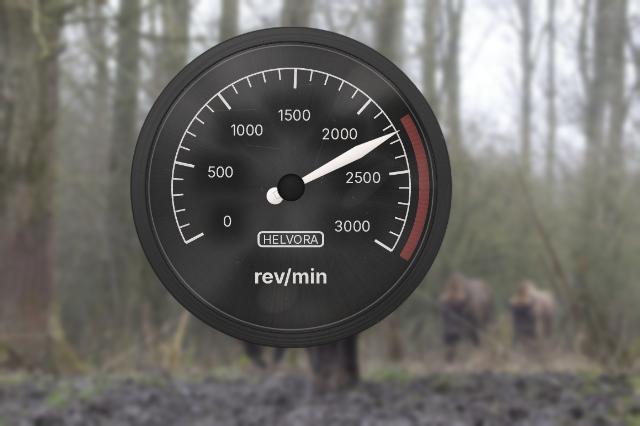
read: 2250 rpm
